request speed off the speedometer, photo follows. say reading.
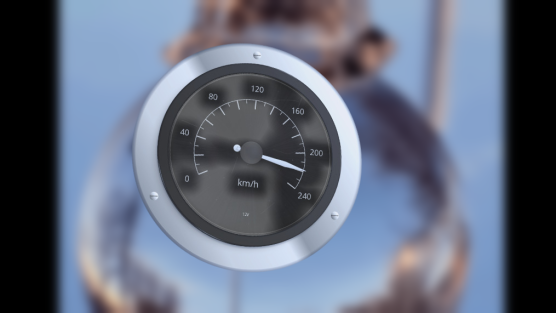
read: 220 km/h
